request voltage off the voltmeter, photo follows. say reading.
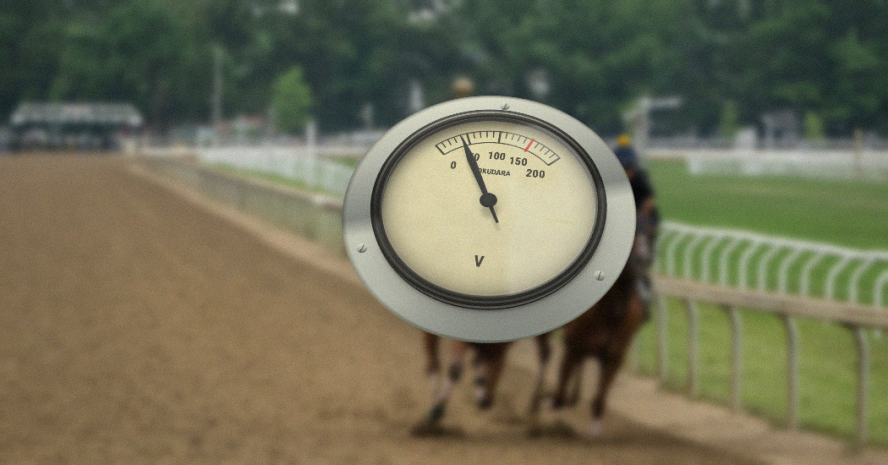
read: 40 V
